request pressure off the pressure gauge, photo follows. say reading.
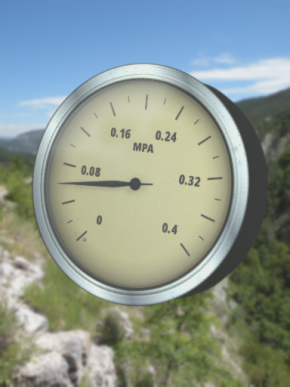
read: 0.06 MPa
